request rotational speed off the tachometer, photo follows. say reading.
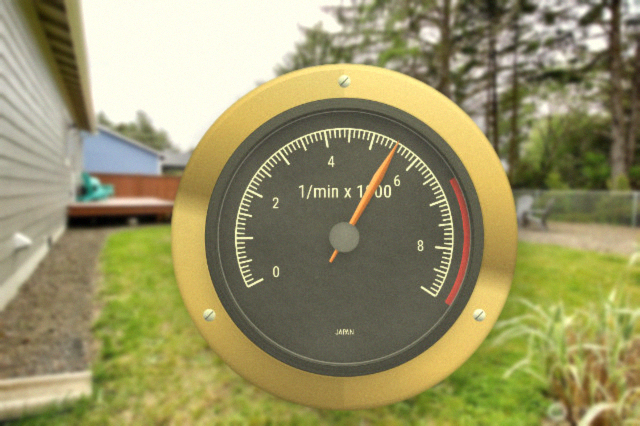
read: 5500 rpm
